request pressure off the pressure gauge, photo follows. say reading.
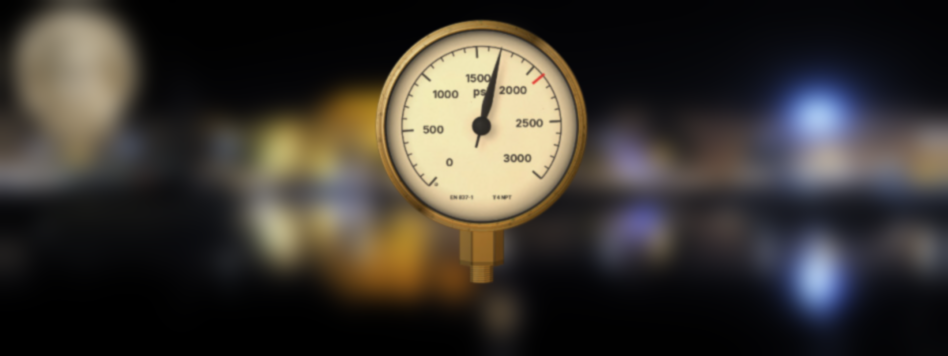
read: 1700 psi
